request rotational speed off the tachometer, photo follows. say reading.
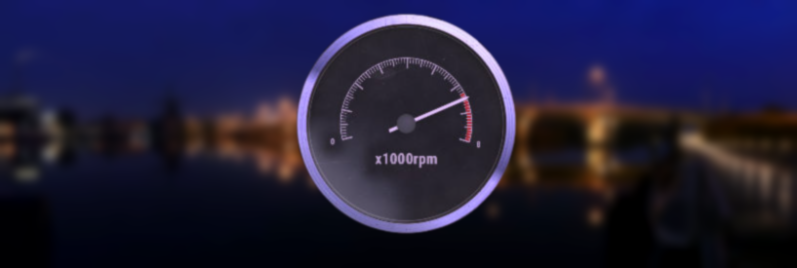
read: 6500 rpm
